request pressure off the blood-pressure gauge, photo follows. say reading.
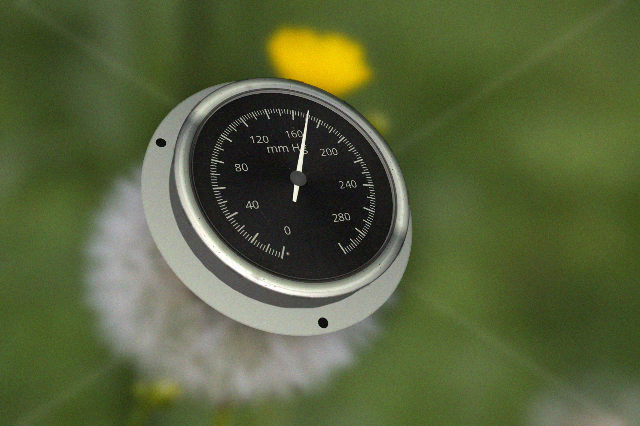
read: 170 mmHg
